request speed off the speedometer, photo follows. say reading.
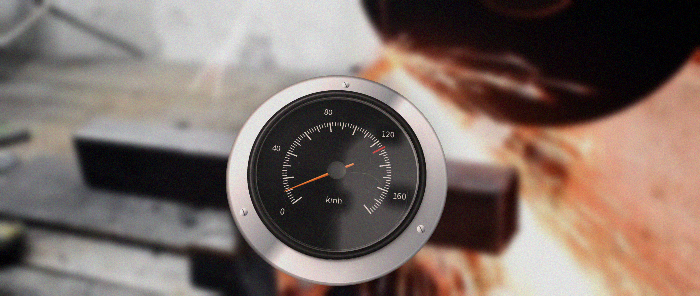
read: 10 km/h
